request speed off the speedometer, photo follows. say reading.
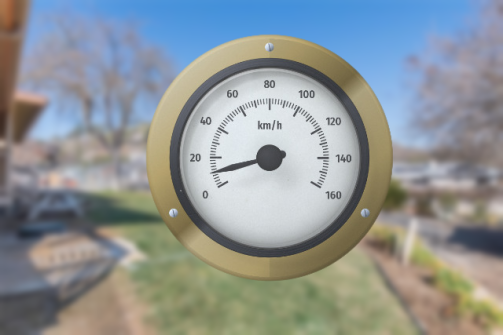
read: 10 km/h
